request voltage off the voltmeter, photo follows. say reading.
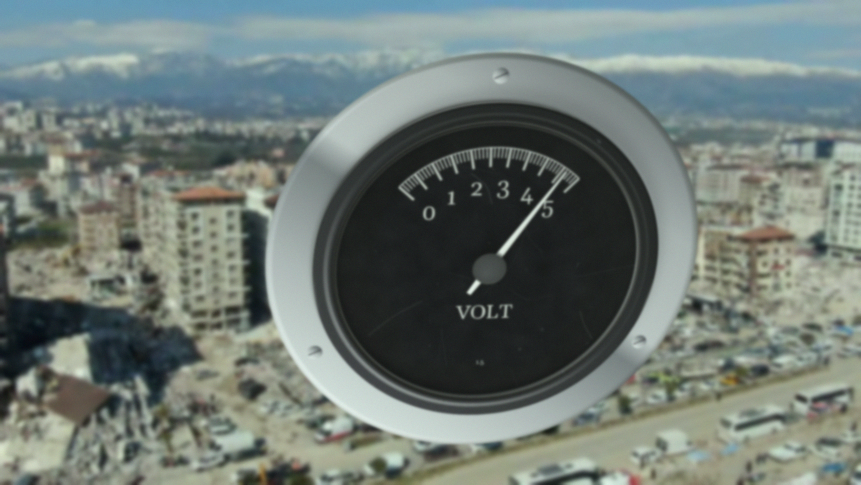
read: 4.5 V
